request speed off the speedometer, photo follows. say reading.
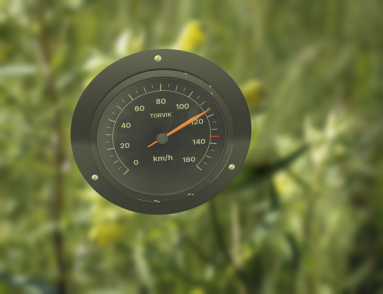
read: 115 km/h
